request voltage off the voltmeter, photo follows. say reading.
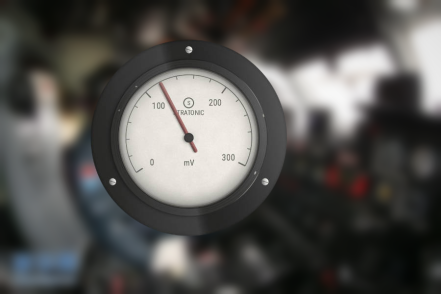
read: 120 mV
